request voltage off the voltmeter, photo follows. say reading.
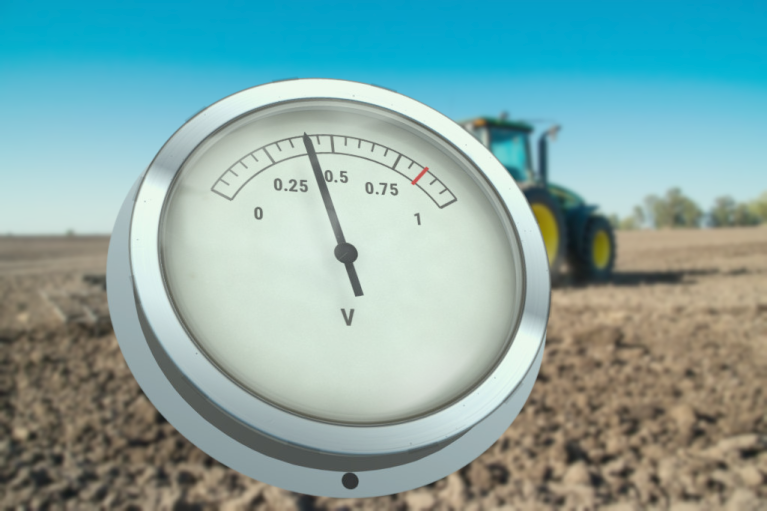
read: 0.4 V
